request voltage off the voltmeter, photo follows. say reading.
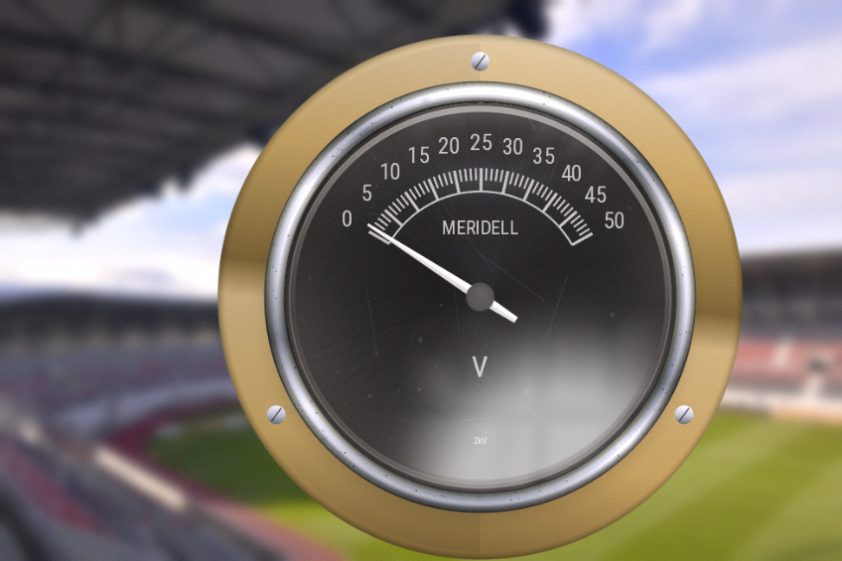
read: 1 V
